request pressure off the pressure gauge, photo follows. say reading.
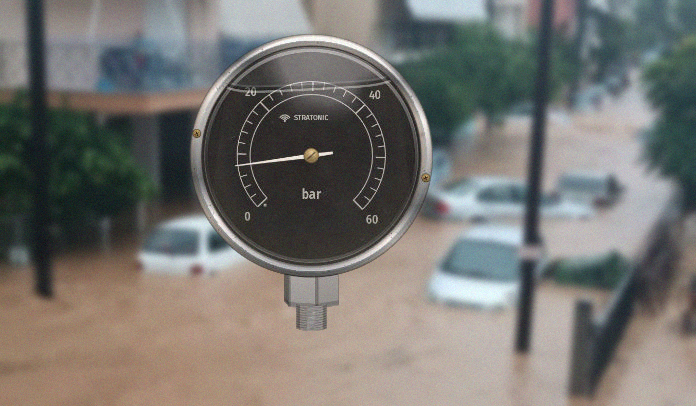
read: 8 bar
